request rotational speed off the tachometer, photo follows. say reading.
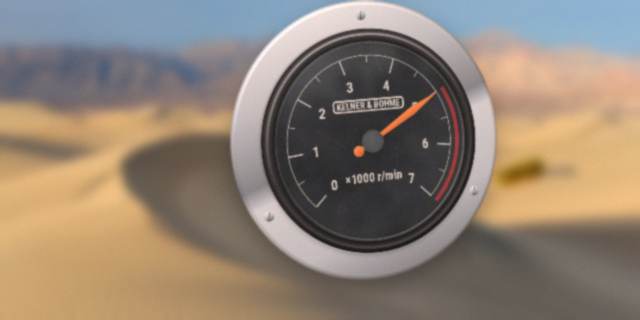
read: 5000 rpm
